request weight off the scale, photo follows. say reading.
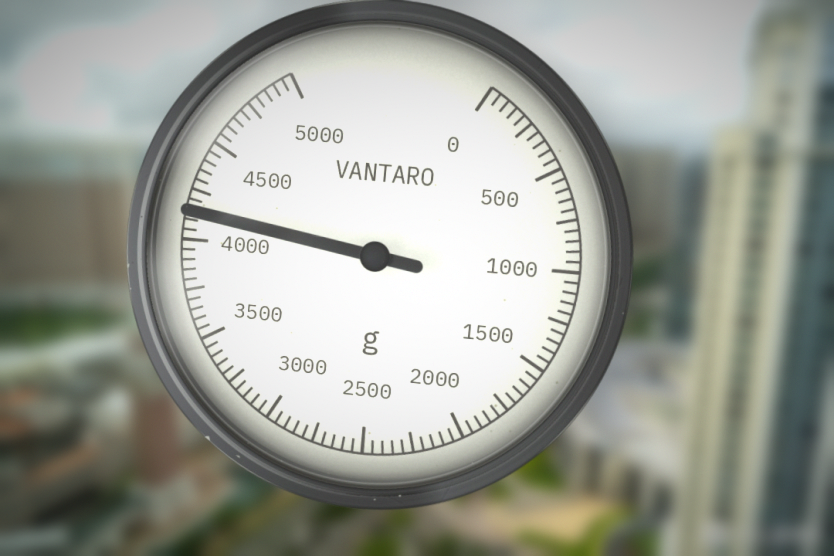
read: 4150 g
